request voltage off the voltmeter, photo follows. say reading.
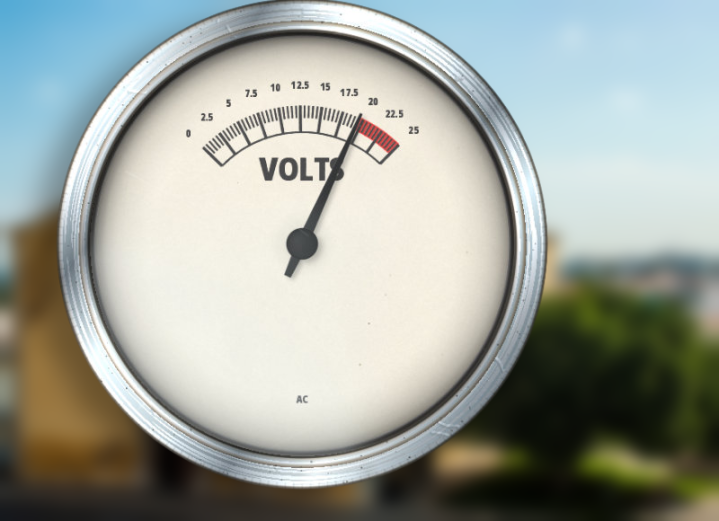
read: 19.5 V
